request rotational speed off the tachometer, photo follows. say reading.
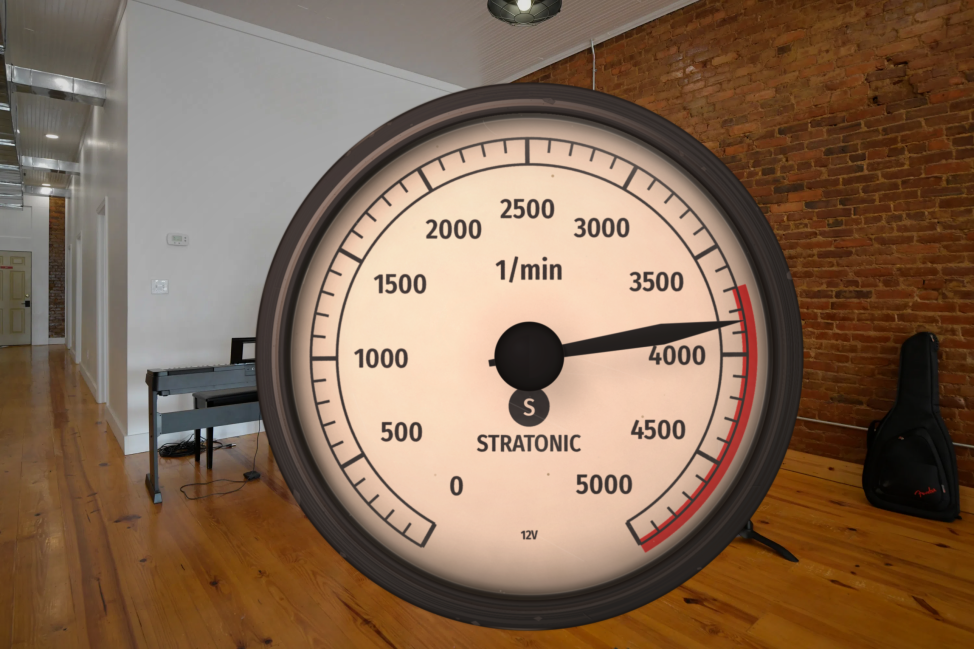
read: 3850 rpm
